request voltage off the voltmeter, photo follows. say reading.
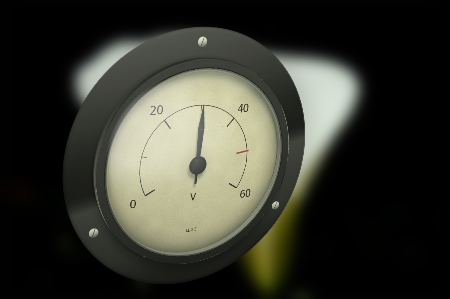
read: 30 V
